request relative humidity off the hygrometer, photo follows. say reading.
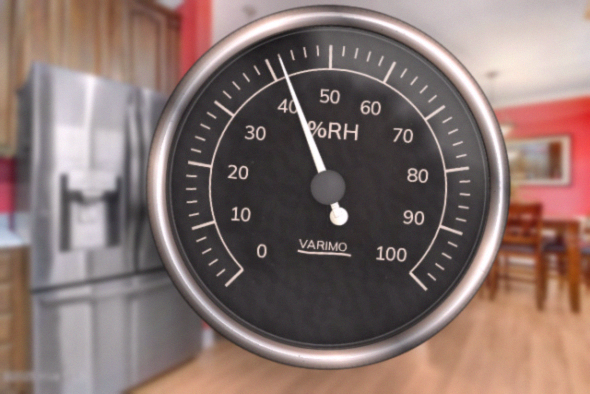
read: 42 %
